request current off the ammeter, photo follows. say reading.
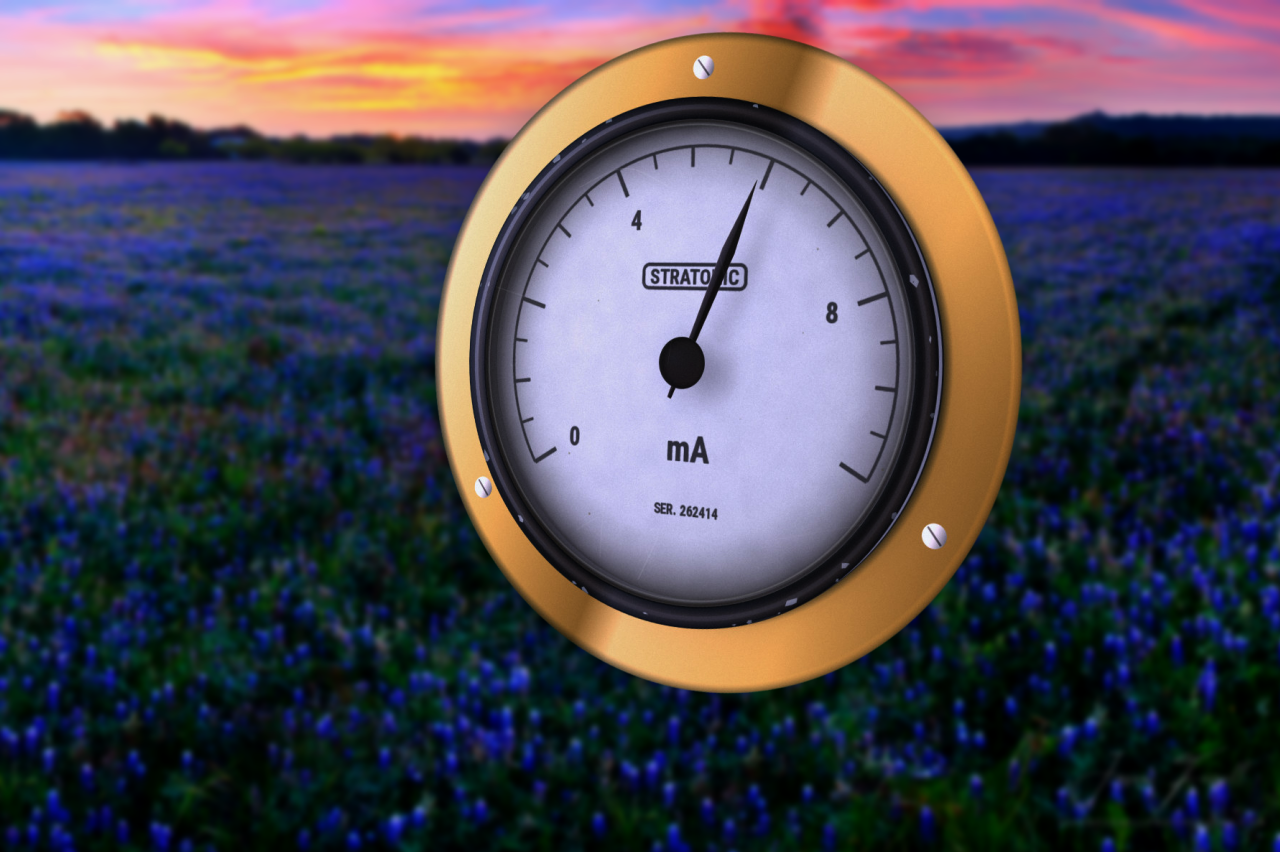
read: 6 mA
